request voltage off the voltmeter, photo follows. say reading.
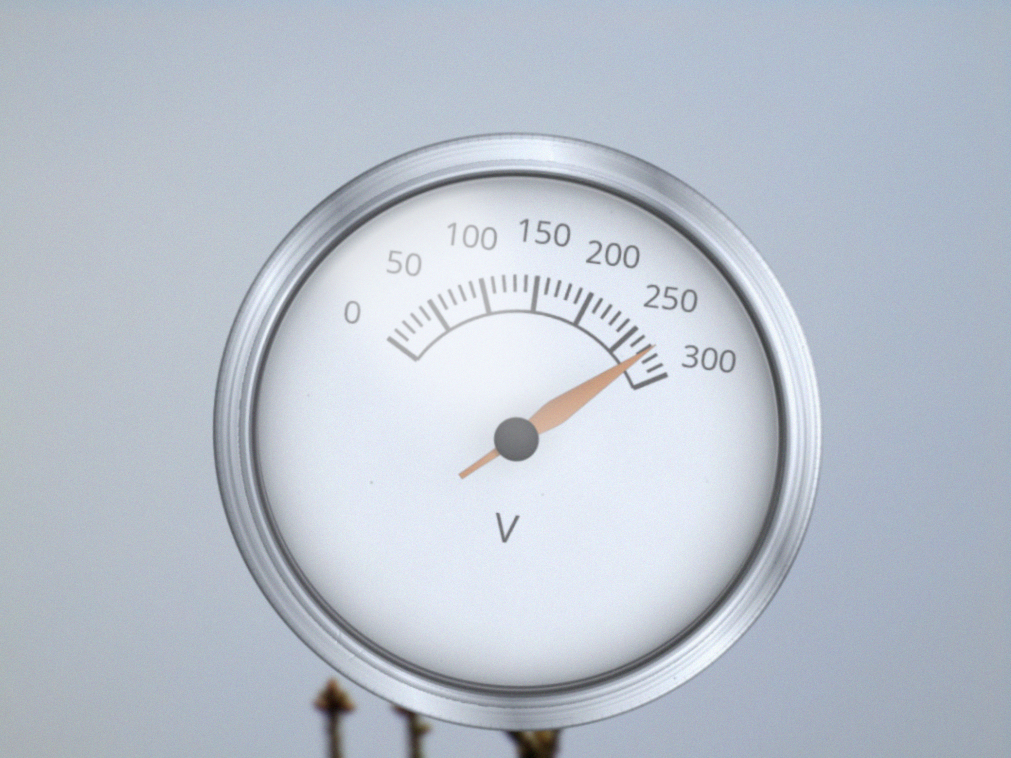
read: 270 V
